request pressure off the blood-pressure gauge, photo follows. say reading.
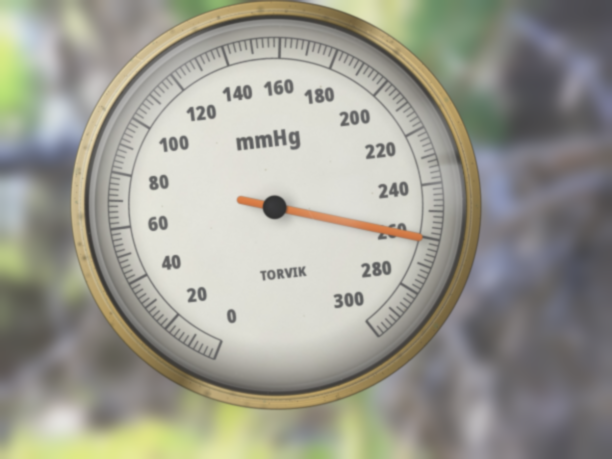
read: 260 mmHg
